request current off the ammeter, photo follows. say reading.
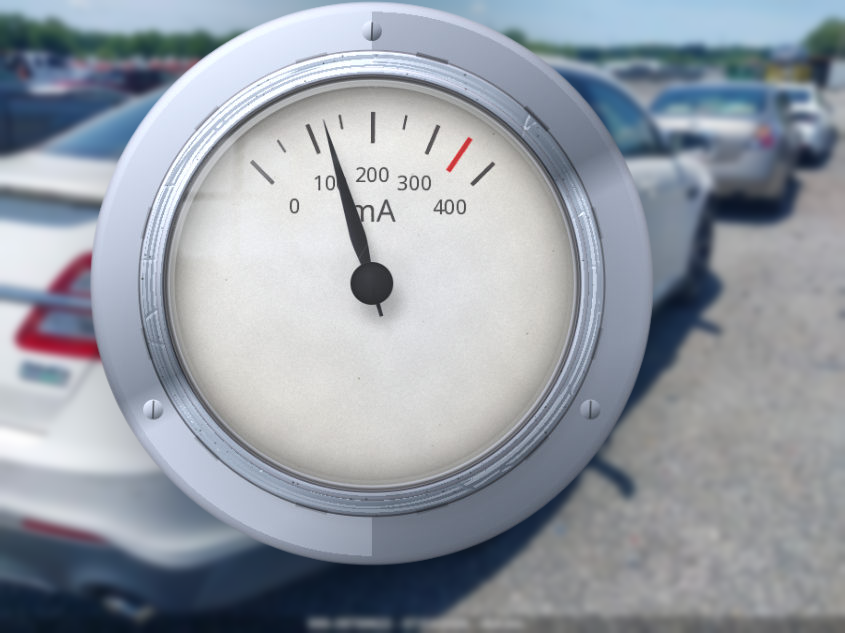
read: 125 mA
